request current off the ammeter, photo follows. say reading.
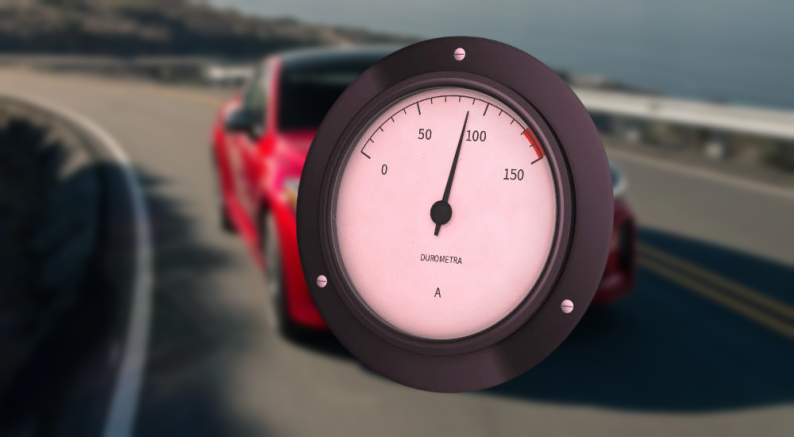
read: 90 A
